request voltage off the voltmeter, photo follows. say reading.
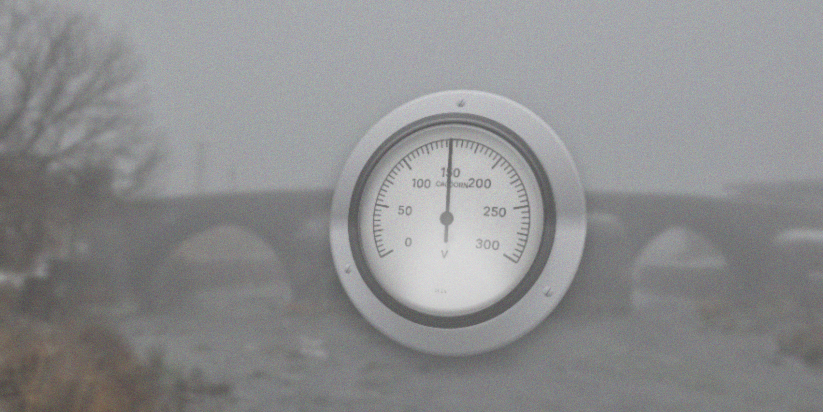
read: 150 V
